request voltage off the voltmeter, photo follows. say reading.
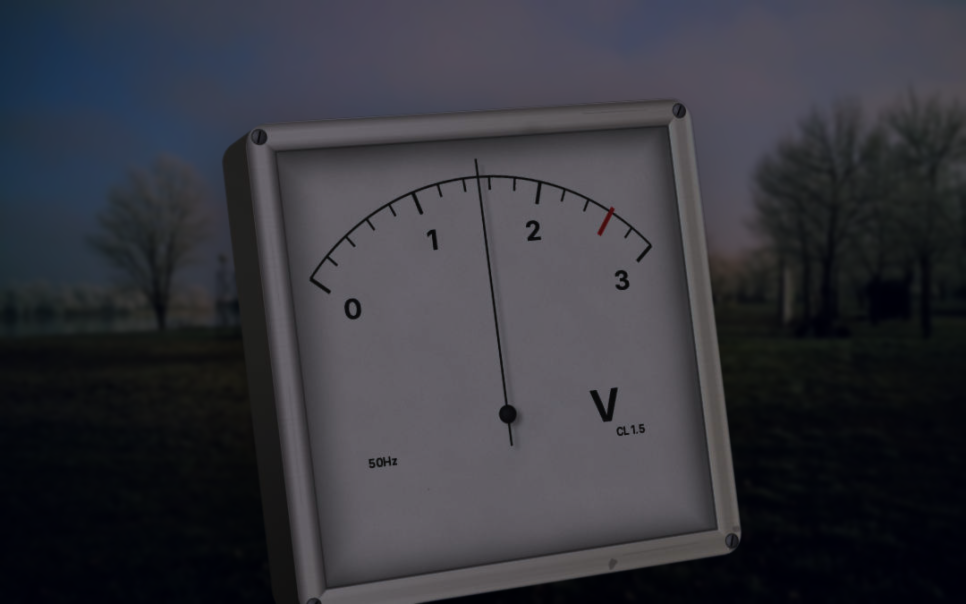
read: 1.5 V
